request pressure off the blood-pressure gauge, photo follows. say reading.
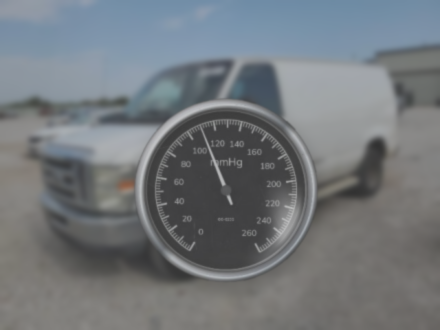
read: 110 mmHg
